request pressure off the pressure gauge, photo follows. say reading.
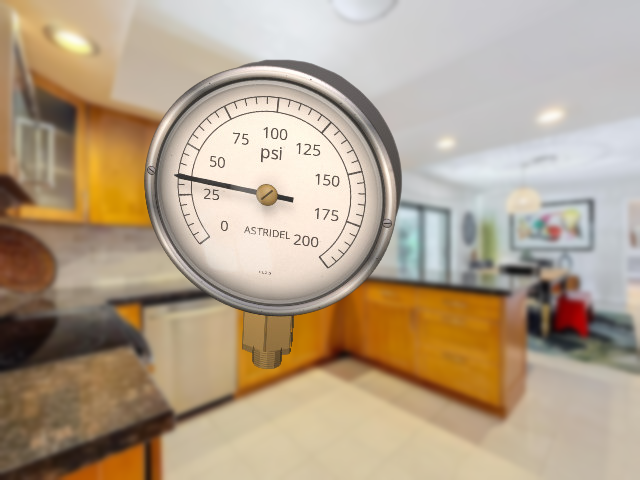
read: 35 psi
